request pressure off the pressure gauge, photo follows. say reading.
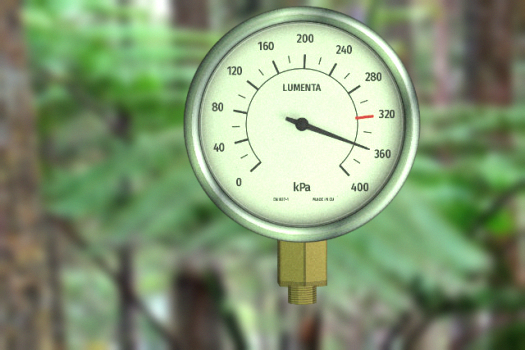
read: 360 kPa
